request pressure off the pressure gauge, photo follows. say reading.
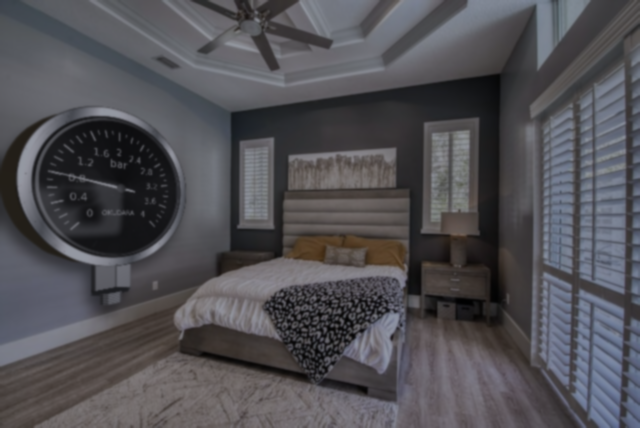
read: 0.8 bar
